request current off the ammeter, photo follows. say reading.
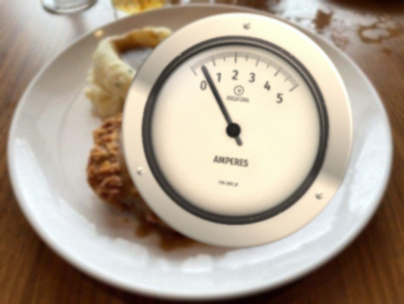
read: 0.5 A
